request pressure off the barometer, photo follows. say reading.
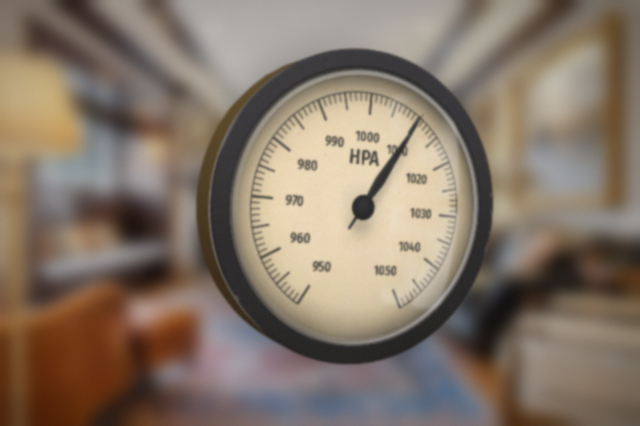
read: 1010 hPa
